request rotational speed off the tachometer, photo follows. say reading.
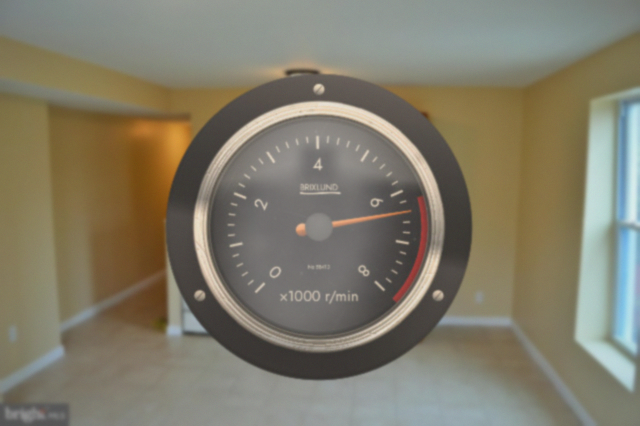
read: 6400 rpm
